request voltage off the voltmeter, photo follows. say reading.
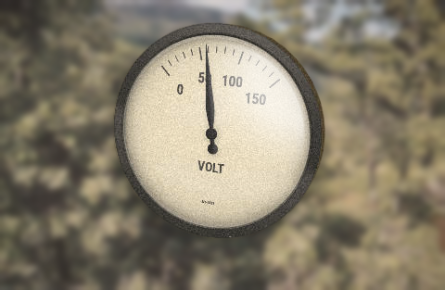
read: 60 V
